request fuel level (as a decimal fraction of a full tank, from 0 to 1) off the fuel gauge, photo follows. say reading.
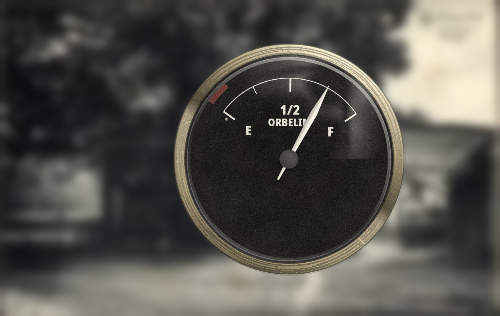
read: 0.75
